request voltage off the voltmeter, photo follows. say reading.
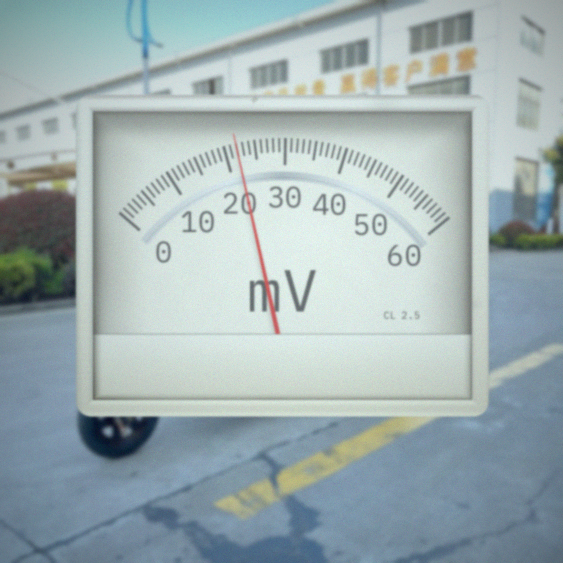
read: 22 mV
